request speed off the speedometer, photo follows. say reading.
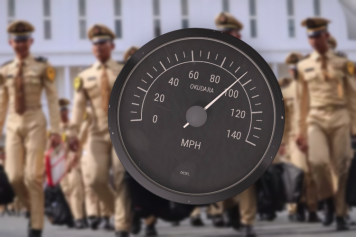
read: 95 mph
